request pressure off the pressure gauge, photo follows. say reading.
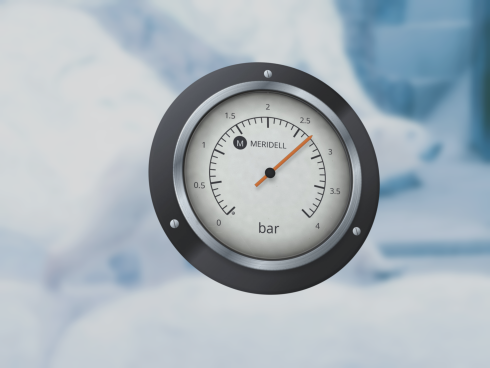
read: 2.7 bar
